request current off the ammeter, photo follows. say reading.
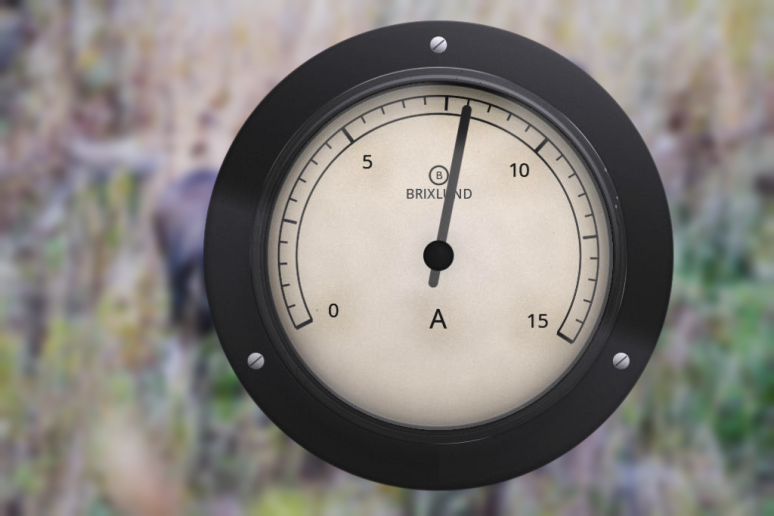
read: 8 A
